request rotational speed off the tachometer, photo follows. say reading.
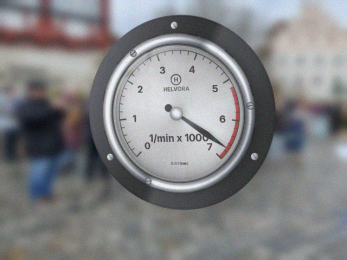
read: 6700 rpm
